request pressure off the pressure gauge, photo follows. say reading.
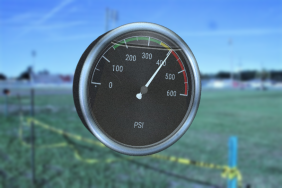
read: 400 psi
